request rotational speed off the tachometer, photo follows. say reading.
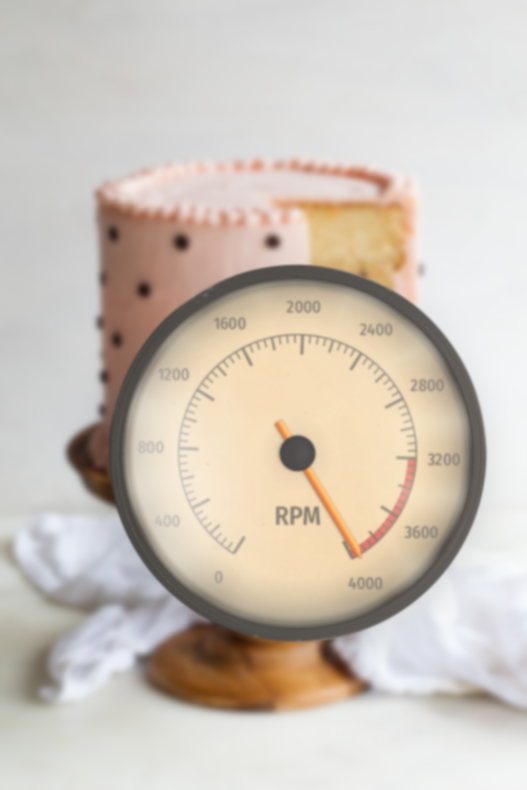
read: 3950 rpm
